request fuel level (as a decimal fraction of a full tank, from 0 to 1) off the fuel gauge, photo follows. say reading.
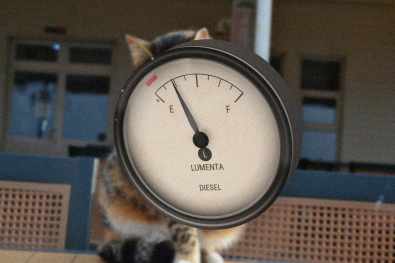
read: 0.25
